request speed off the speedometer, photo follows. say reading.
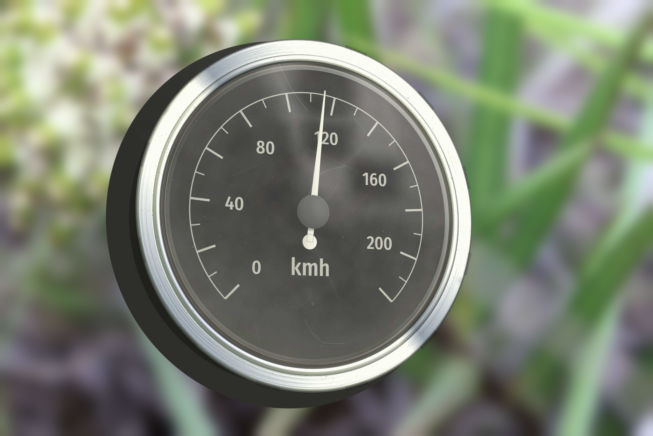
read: 115 km/h
